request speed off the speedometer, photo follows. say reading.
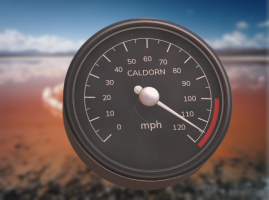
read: 115 mph
